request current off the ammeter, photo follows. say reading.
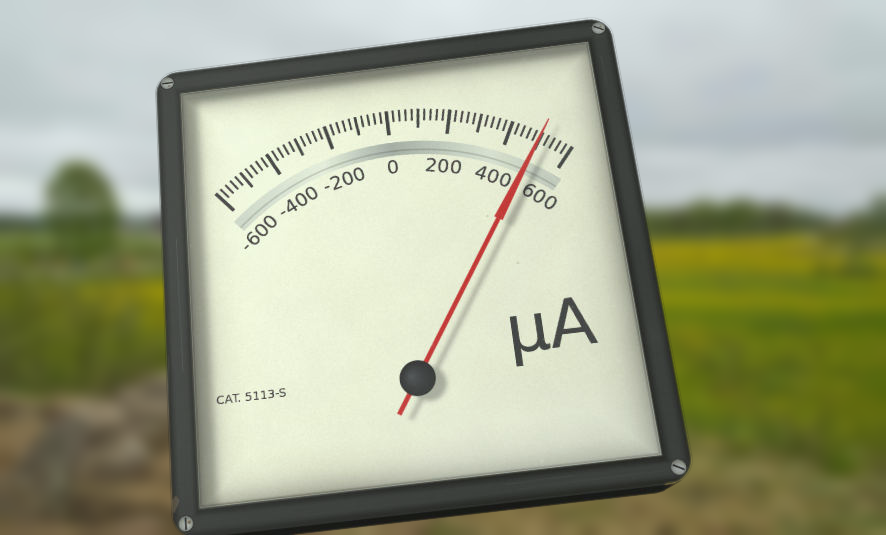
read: 500 µA
